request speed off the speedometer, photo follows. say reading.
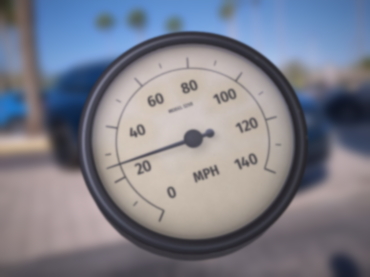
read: 25 mph
